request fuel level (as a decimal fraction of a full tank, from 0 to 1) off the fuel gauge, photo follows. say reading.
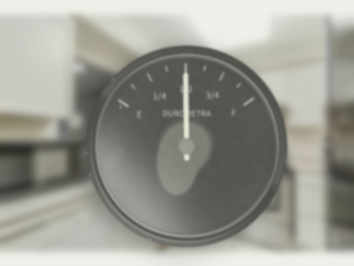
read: 0.5
